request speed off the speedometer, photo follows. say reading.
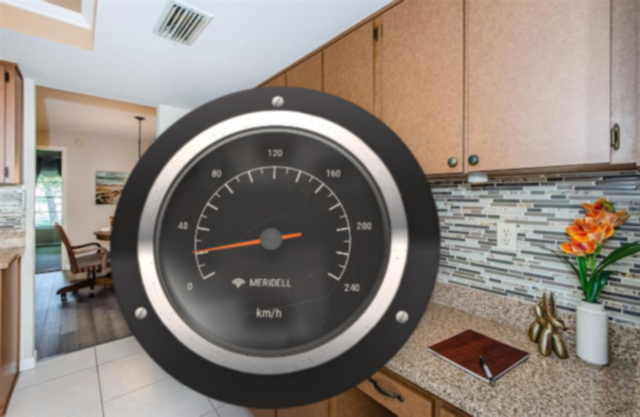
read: 20 km/h
